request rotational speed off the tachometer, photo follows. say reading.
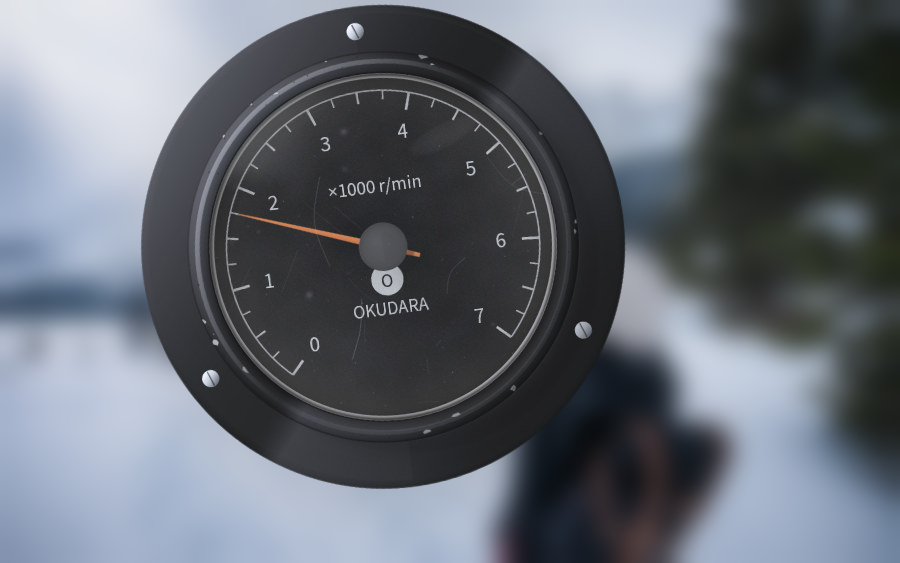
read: 1750 rpm
